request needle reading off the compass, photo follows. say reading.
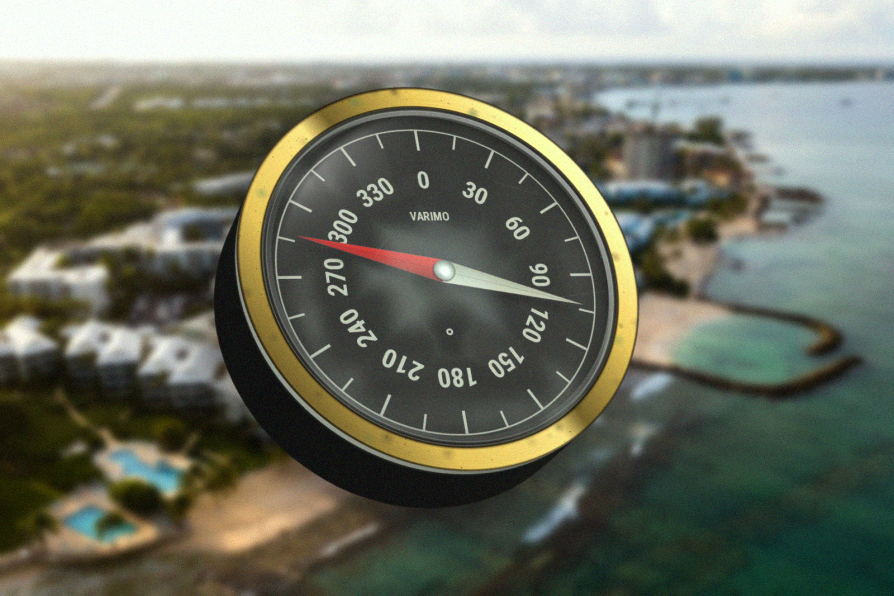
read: 285 °
